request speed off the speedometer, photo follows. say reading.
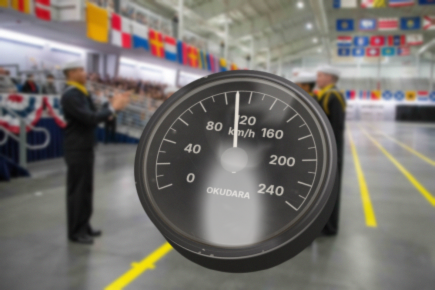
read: 110 km/h
